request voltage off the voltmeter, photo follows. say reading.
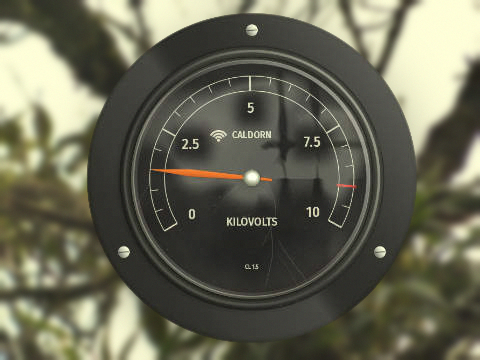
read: 1.5 kV
